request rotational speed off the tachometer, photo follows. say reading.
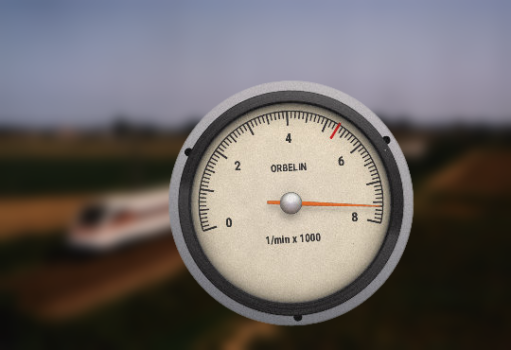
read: 7600 rpm
